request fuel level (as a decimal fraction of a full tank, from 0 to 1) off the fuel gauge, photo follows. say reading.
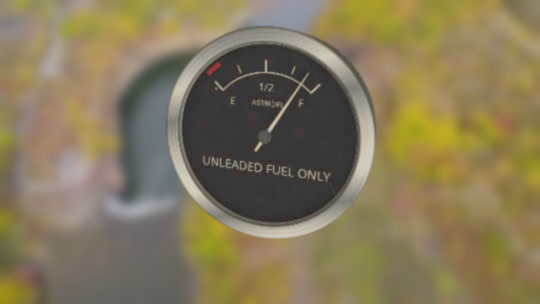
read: 0.875
